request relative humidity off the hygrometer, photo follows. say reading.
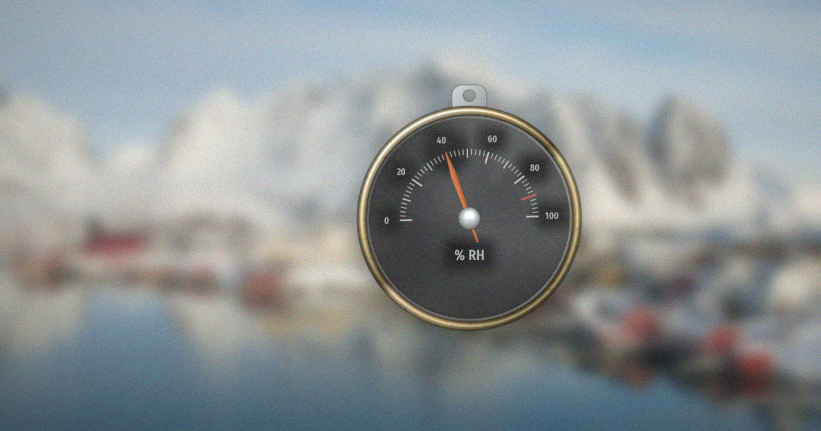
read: 40 %
